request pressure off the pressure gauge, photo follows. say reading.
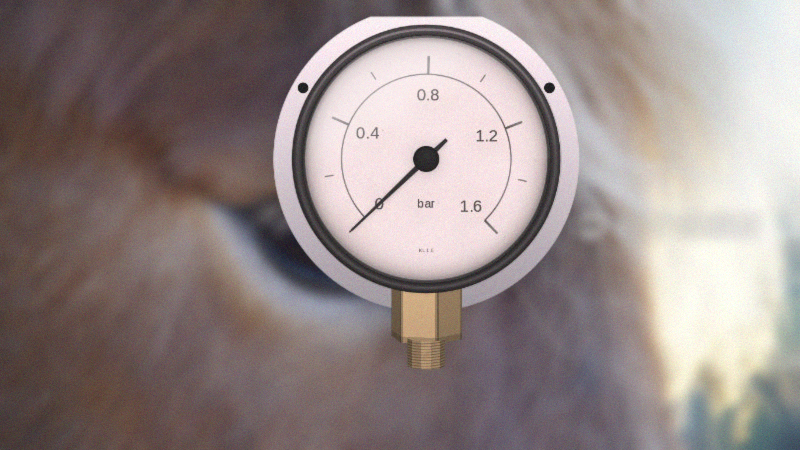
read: 0 bar
